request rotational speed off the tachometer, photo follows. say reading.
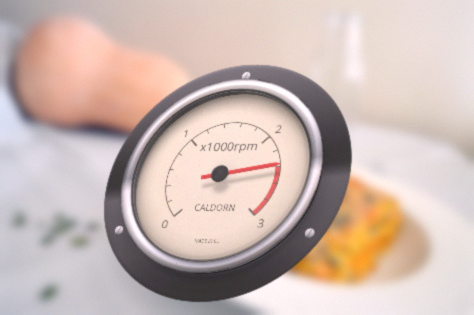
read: 2400 rpm
